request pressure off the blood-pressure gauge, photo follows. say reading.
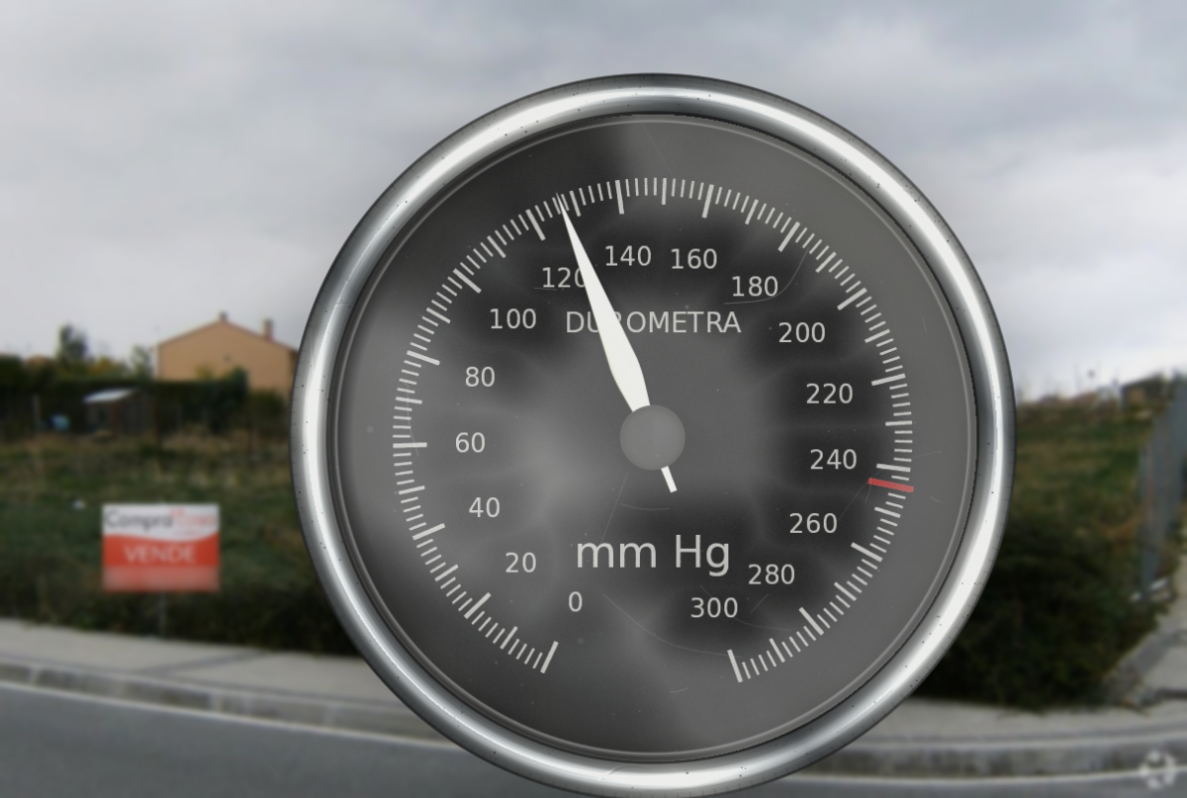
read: 127 mmHg
